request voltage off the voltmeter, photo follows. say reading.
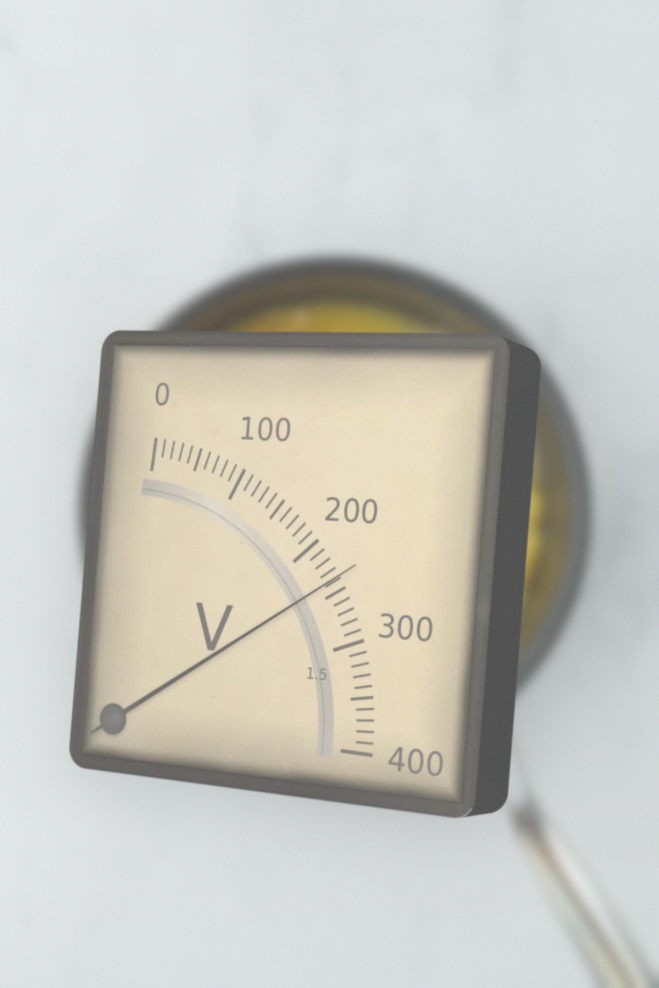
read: 240 V
